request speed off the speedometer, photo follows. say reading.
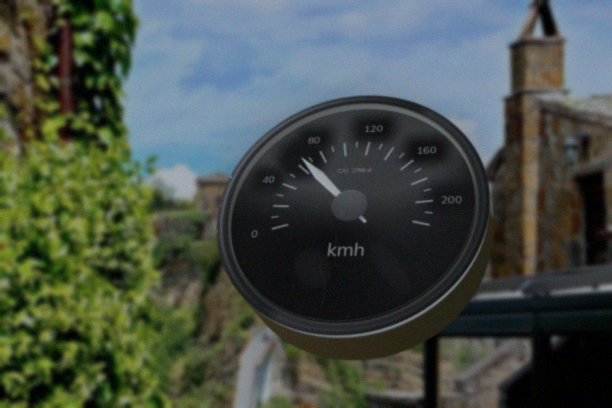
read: 65 km/h
